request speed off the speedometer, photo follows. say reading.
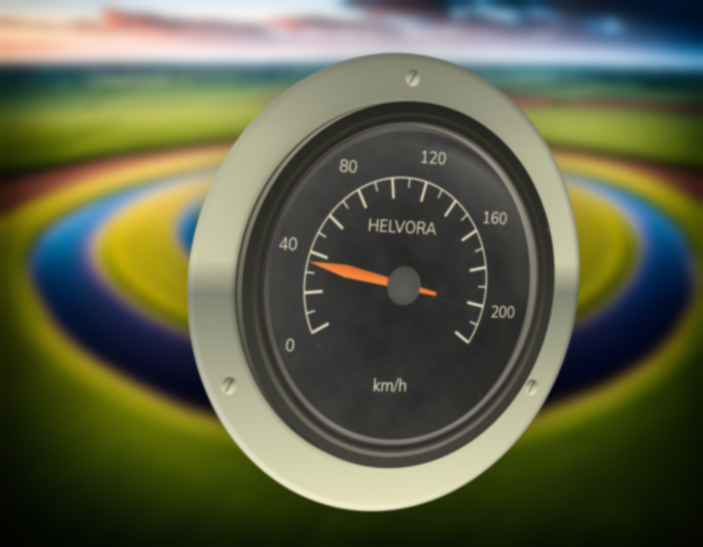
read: 35 km/h
